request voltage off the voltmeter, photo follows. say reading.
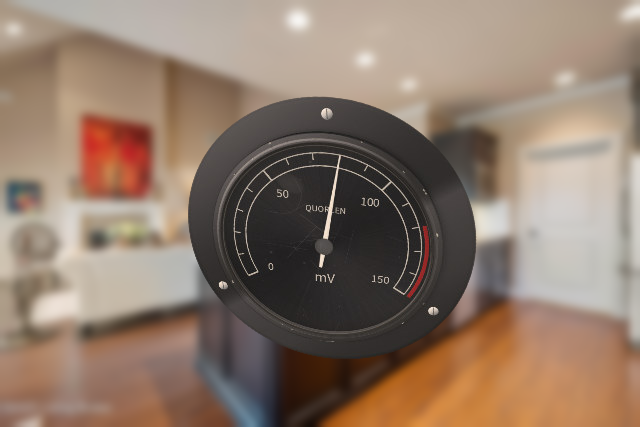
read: 80 mV
